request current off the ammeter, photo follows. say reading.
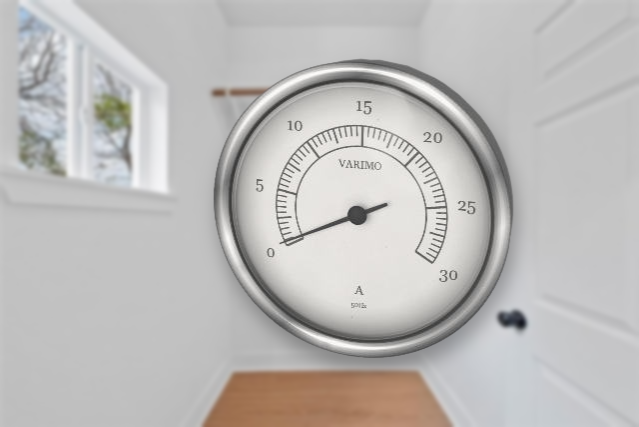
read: 0.5 A
